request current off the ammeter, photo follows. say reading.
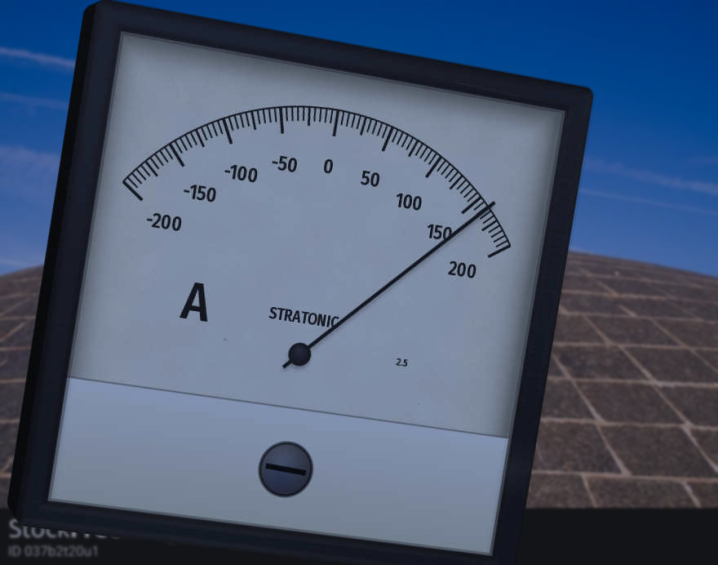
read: 160 A
